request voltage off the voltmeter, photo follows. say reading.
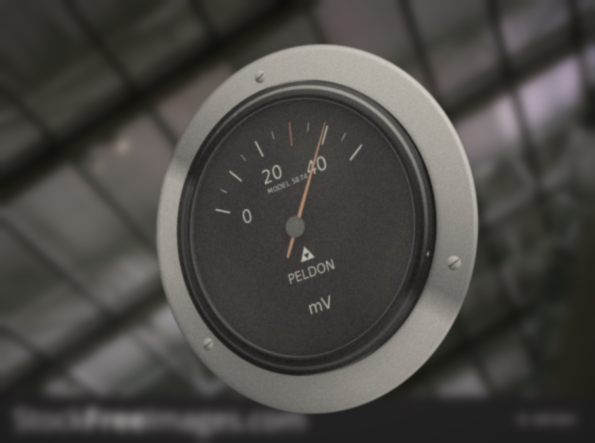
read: 40 mV
